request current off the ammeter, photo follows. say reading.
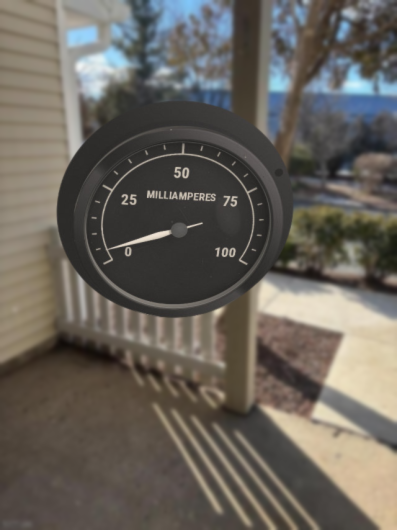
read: 5 mA
